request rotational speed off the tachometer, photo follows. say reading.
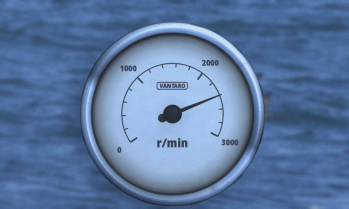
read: 2400 rpm
